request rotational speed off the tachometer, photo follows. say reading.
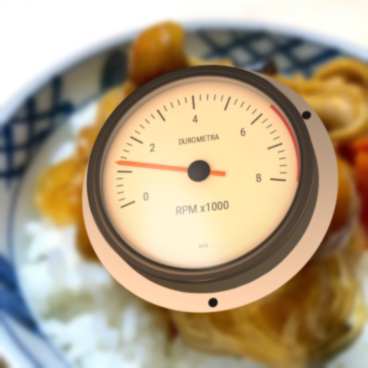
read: 1200 rpm
